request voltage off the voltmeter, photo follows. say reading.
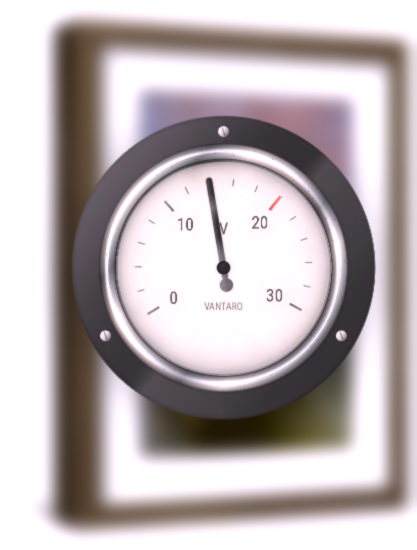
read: 14 V
